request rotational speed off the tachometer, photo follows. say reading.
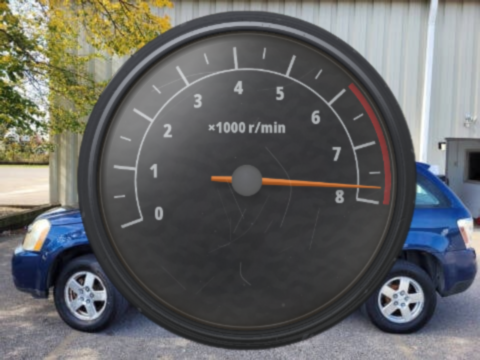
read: 7750 rpm
